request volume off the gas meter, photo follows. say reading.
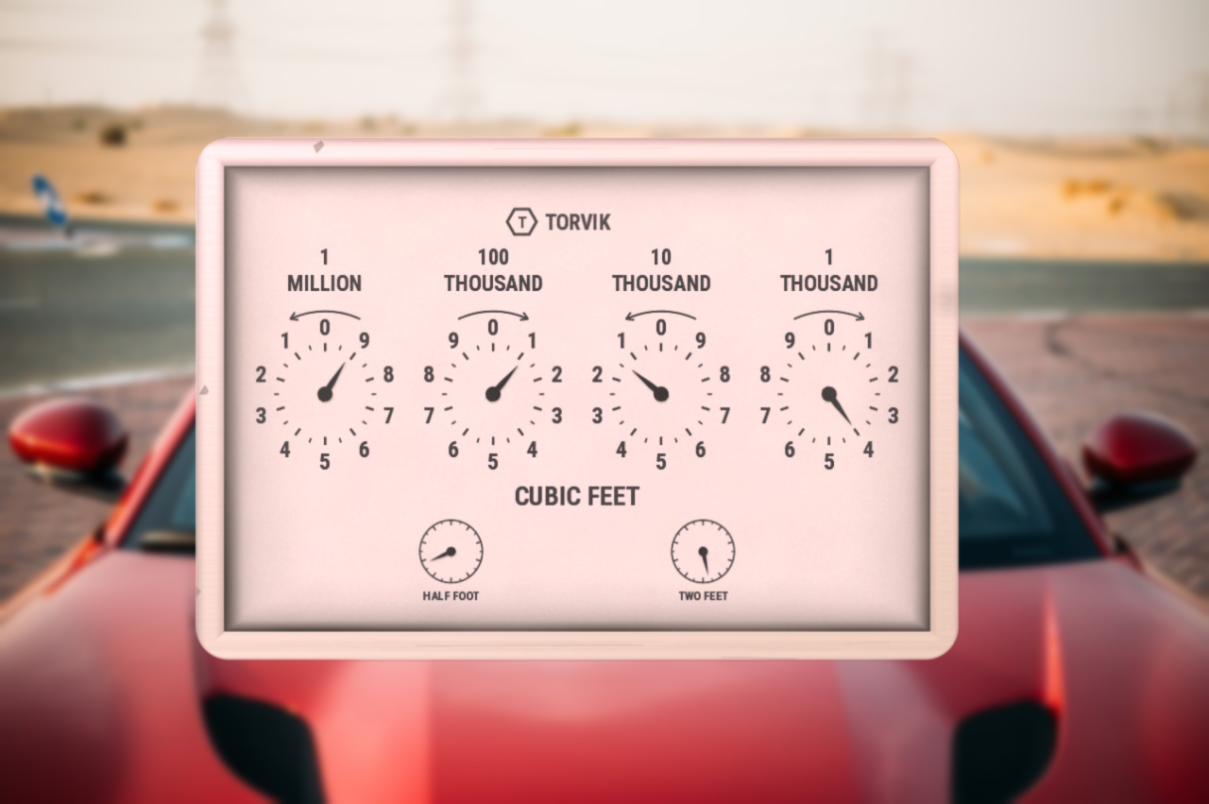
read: 911400 ft³
